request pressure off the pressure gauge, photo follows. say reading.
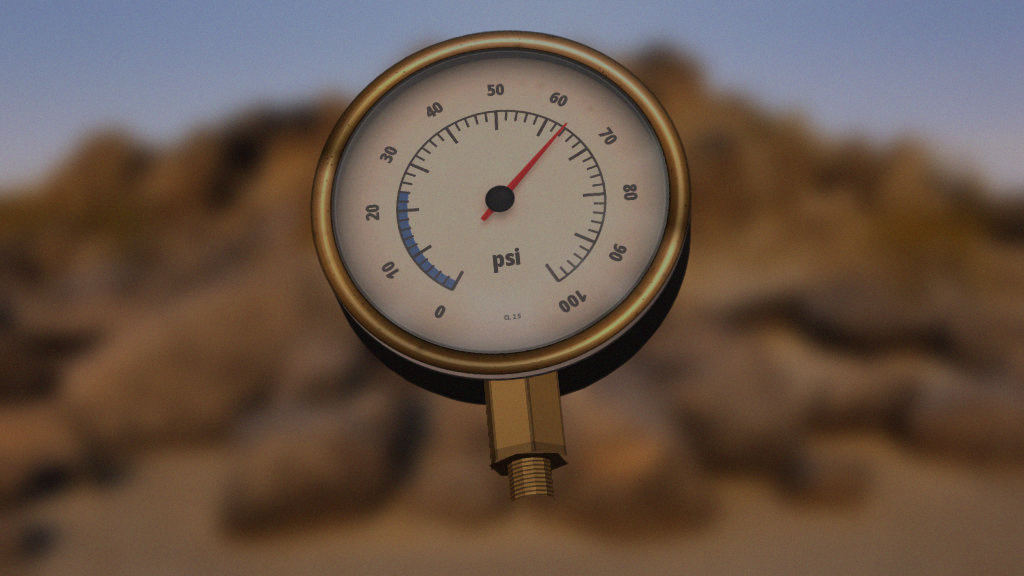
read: 64 psi
